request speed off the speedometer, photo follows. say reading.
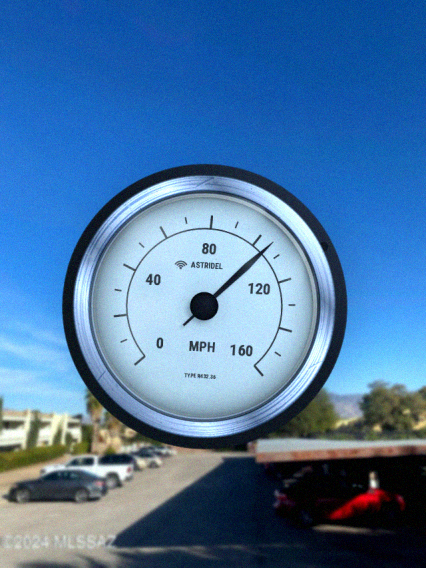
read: 105 mph
